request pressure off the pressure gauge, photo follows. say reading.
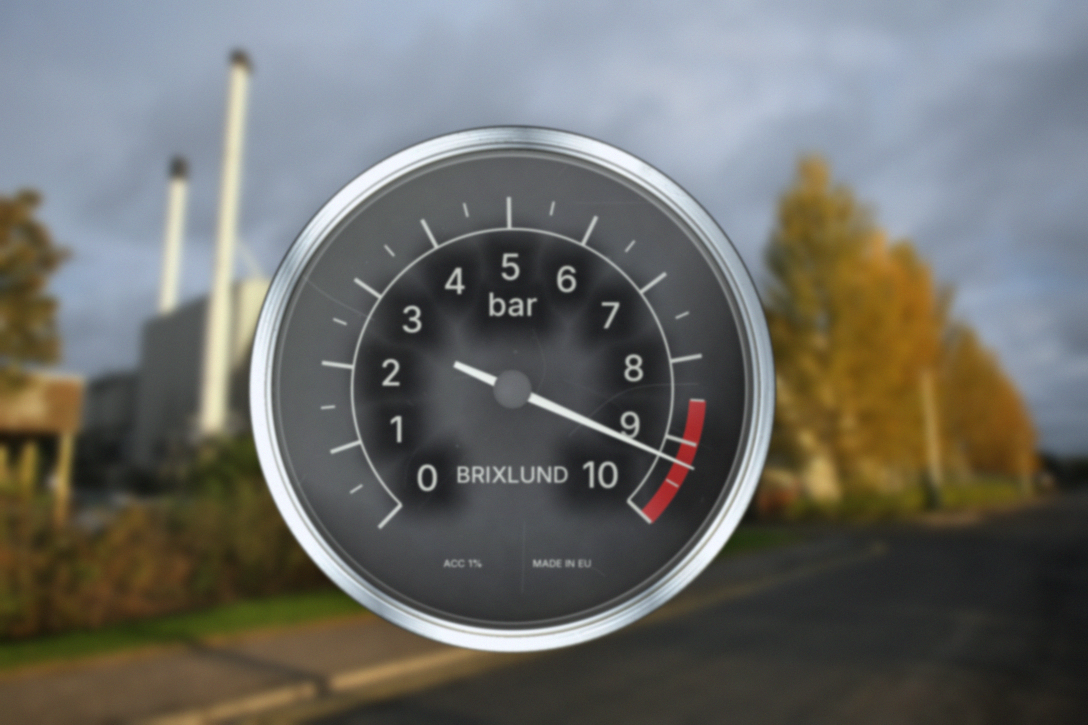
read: 9.25 bar
